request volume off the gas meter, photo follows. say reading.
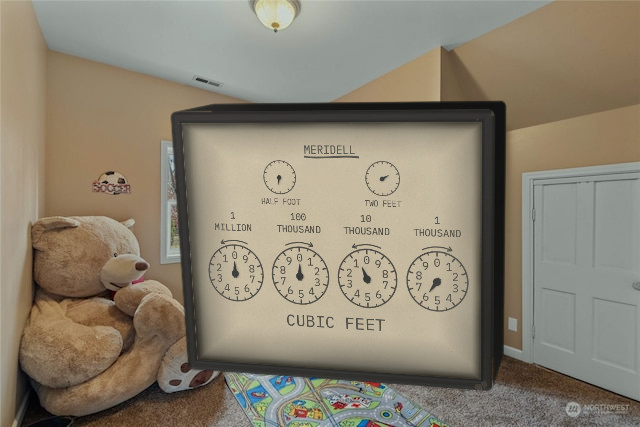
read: 600 ft³
